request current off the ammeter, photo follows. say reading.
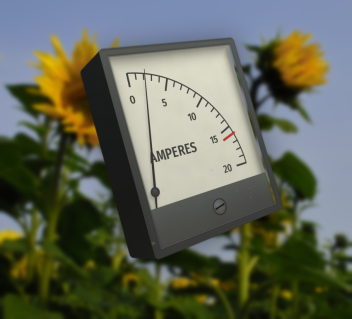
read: 2 A
